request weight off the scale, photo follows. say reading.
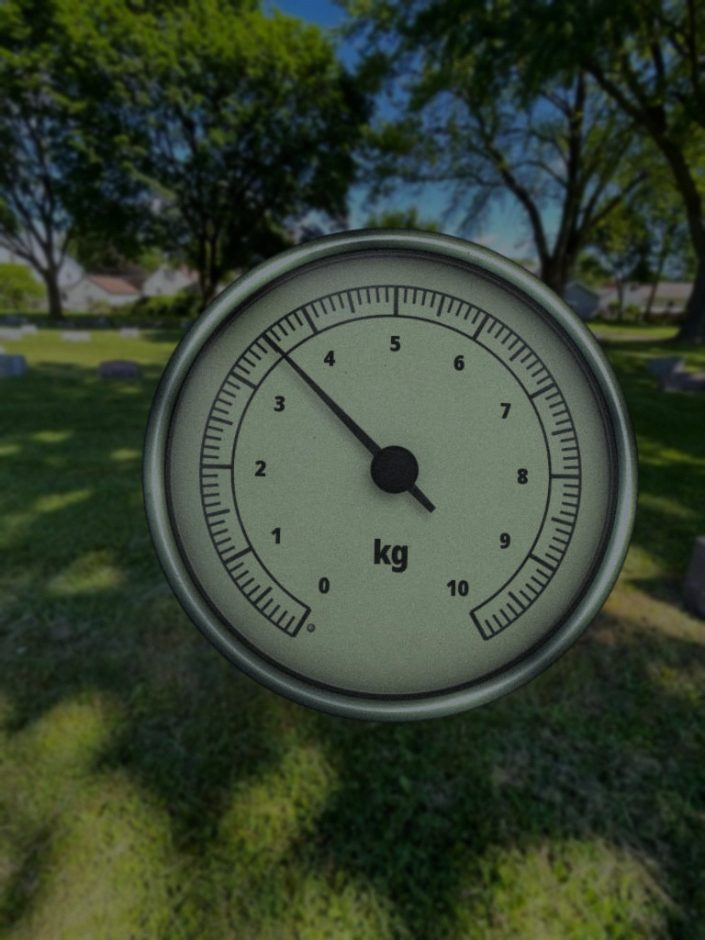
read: 3.5 kg
